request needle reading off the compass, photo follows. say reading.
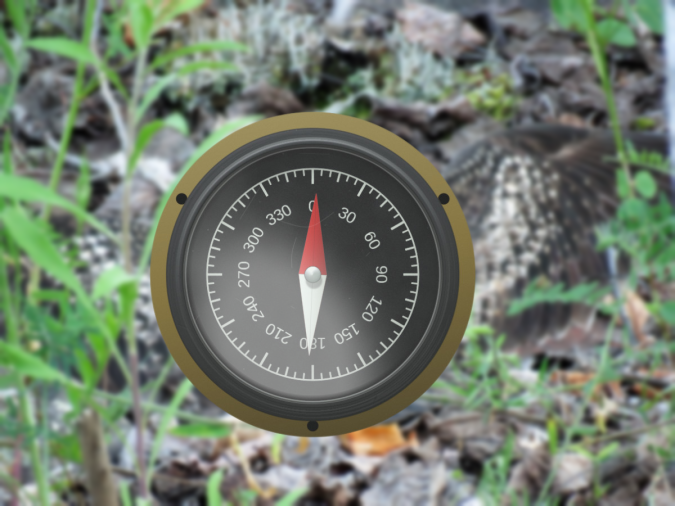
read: 2.5 °
